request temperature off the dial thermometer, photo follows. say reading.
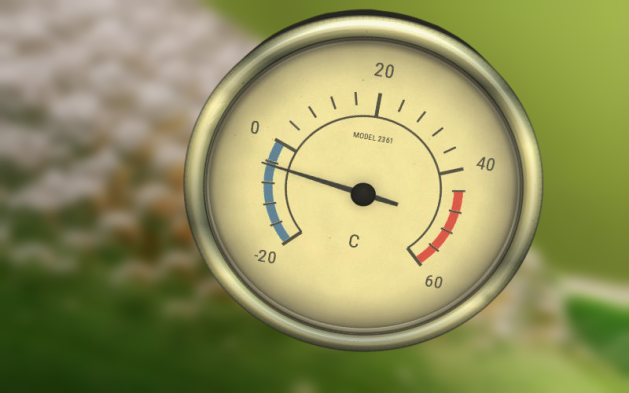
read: -4 °C
